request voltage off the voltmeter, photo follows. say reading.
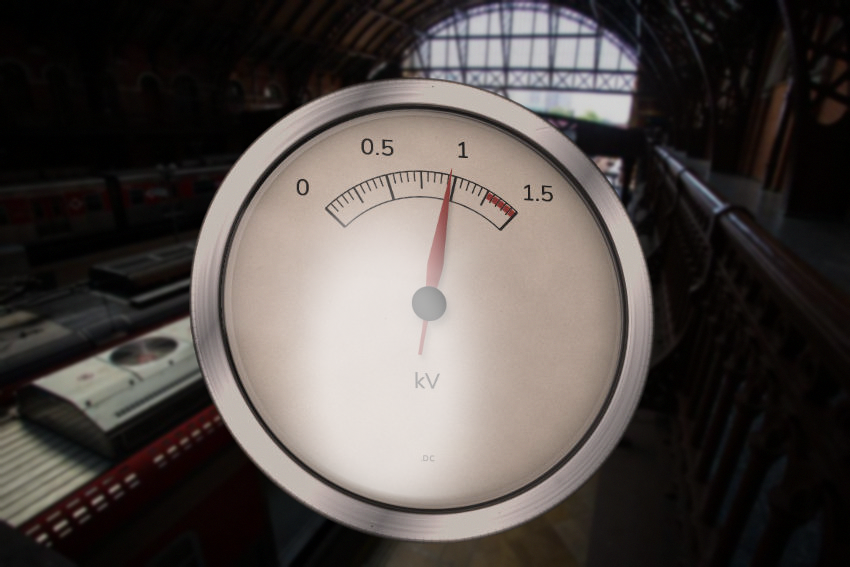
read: 0.95 kV
